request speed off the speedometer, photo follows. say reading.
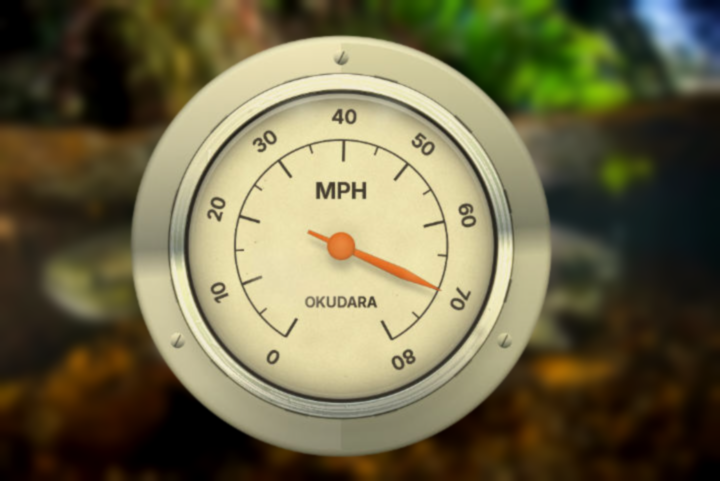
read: 70 mph
